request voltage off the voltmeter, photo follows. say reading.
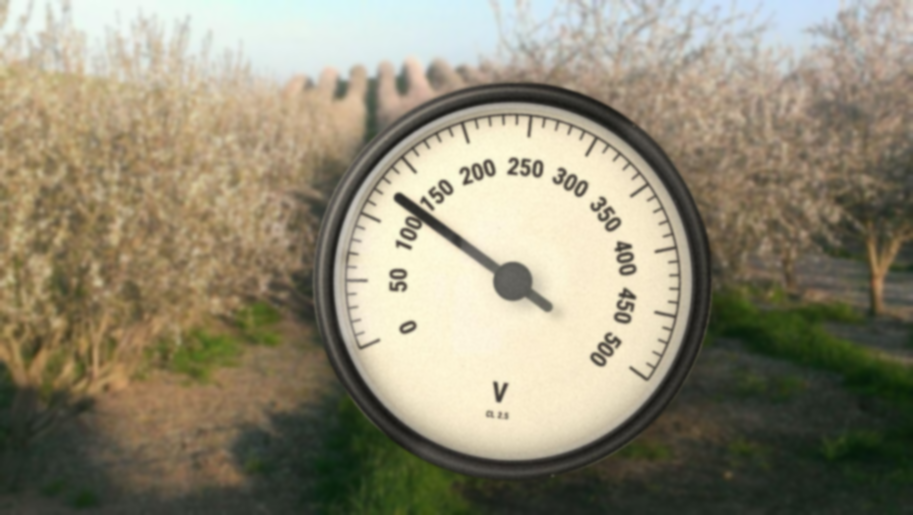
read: 125 V
